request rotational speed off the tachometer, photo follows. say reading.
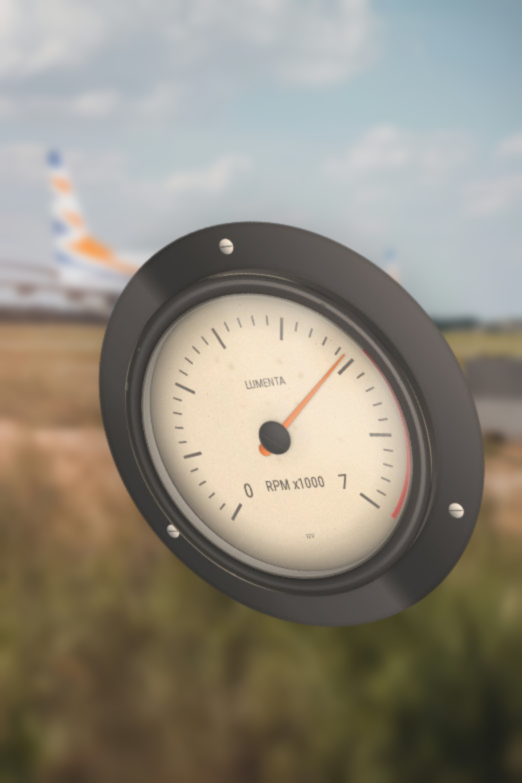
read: 4900 rpm
